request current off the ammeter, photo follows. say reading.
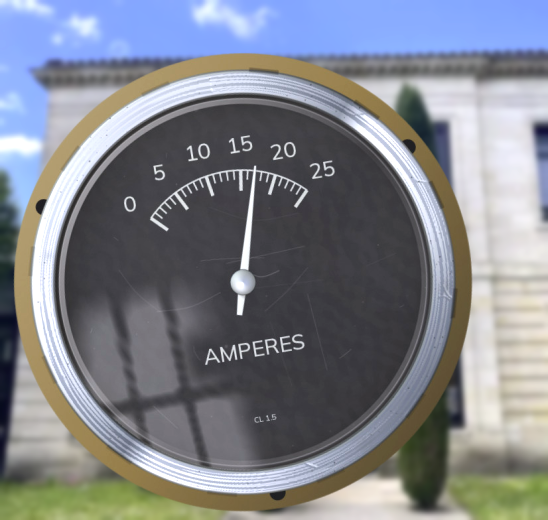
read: 17 A
